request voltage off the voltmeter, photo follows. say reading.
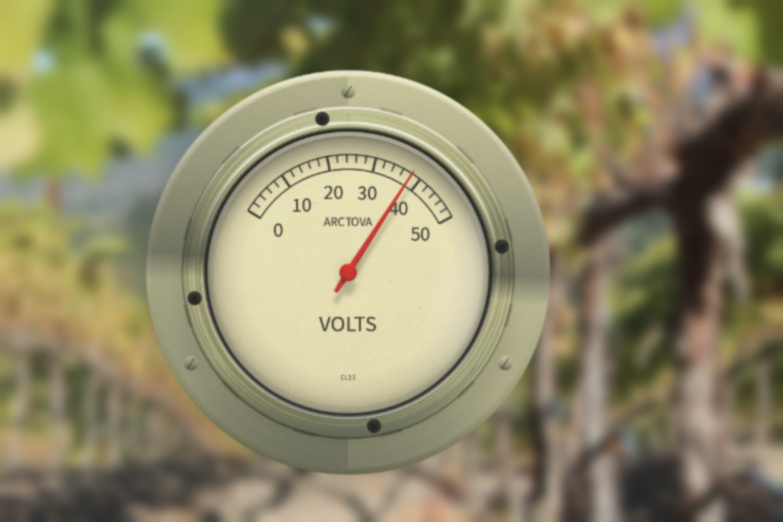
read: 38 V
